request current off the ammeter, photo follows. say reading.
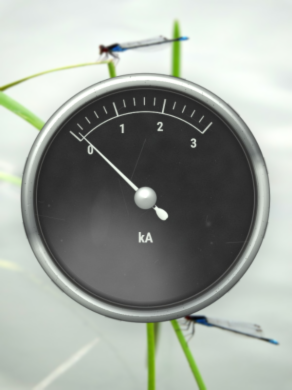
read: 0.1 kA
